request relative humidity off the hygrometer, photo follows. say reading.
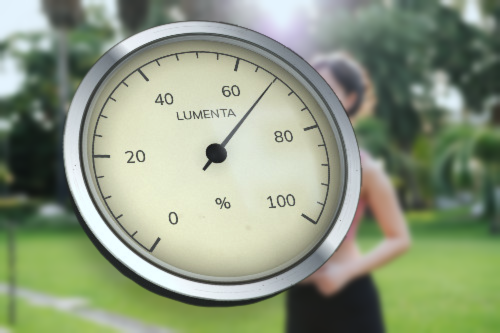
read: 68 %
